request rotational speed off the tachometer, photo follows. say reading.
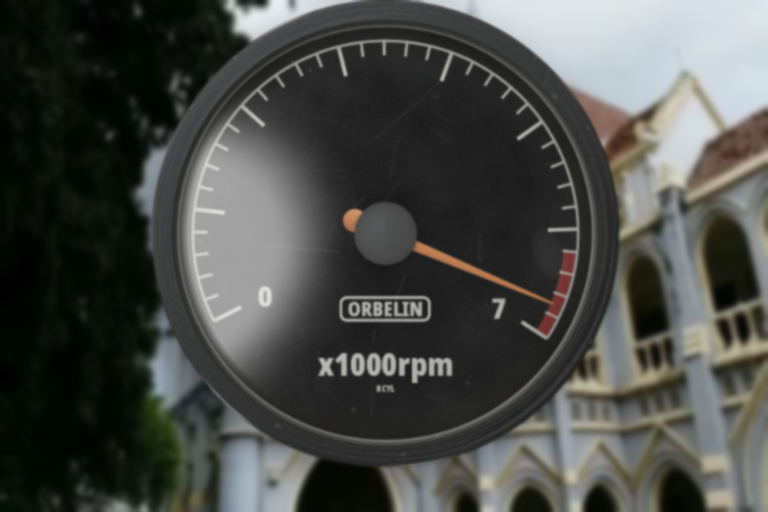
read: 6700 rpm
